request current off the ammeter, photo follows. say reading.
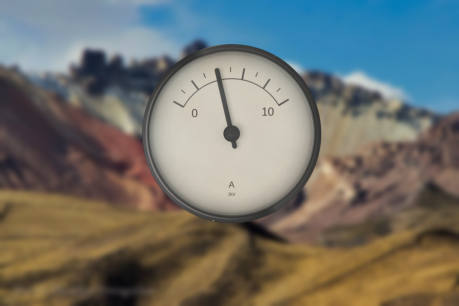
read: 4 A
